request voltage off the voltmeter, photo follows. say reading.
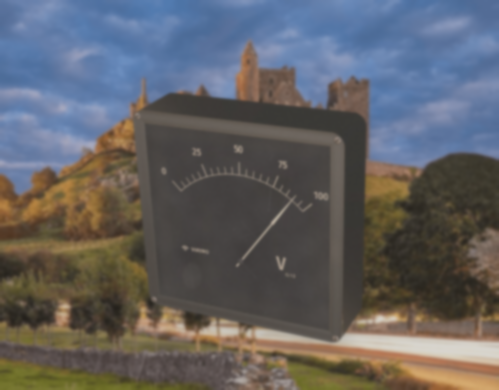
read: 90 V
